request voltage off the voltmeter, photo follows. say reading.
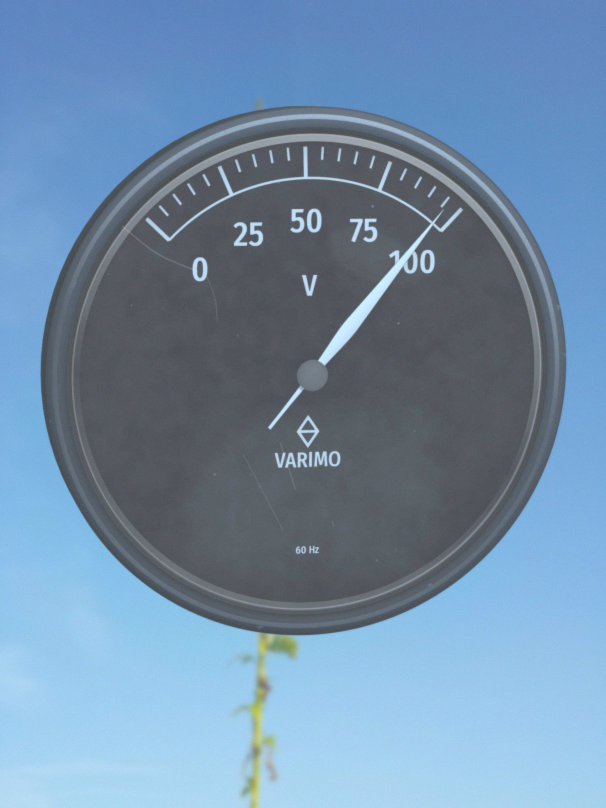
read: 95 V
